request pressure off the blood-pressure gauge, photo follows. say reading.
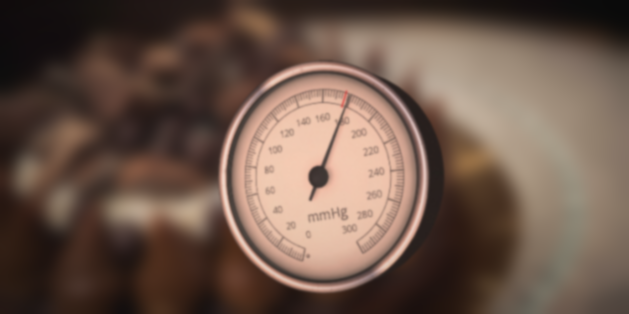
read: 180 mmHg
